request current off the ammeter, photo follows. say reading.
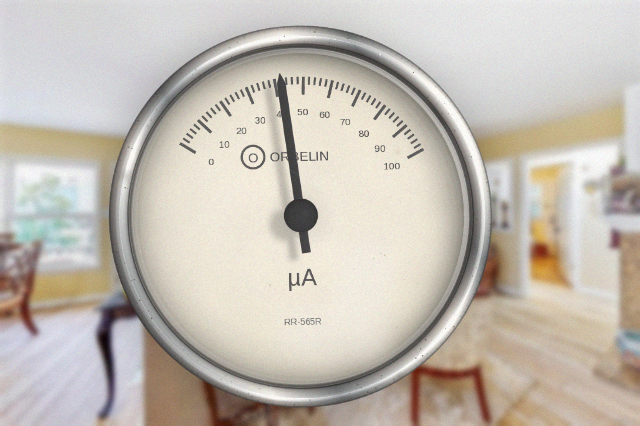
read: 42 µA
